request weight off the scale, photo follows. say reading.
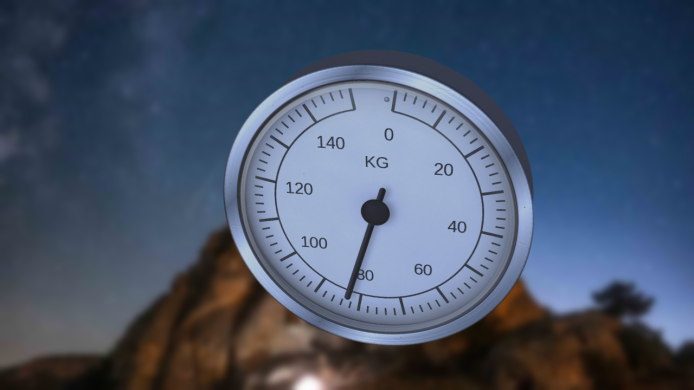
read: 83 kg
